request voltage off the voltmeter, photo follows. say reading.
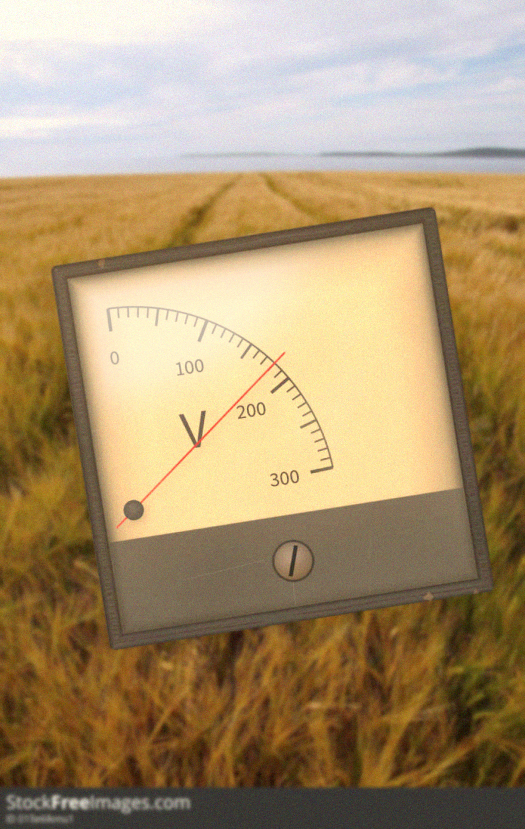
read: 180 V
